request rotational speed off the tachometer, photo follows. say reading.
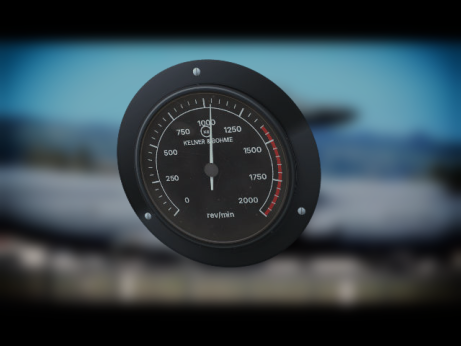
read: 1050 rpm
